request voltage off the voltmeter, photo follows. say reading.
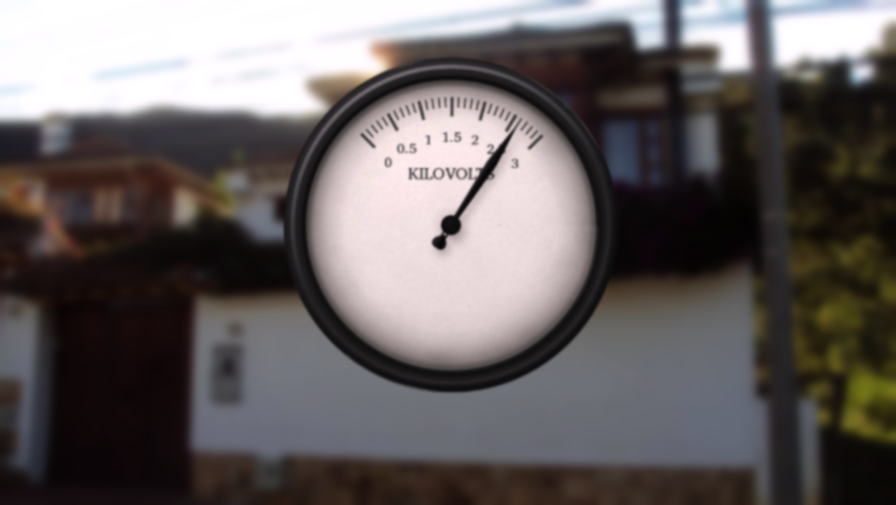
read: 2.6 kV
